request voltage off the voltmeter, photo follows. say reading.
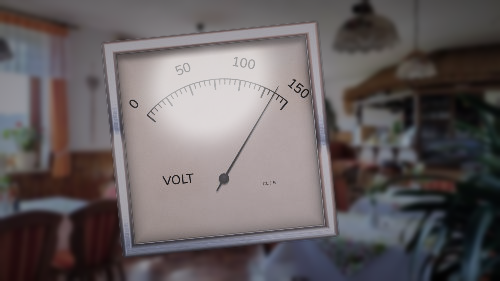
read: 135 V
